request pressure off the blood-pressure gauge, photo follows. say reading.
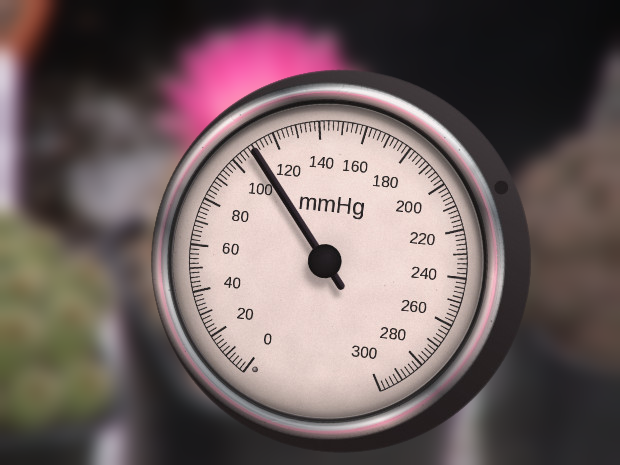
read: 110 mmHg
